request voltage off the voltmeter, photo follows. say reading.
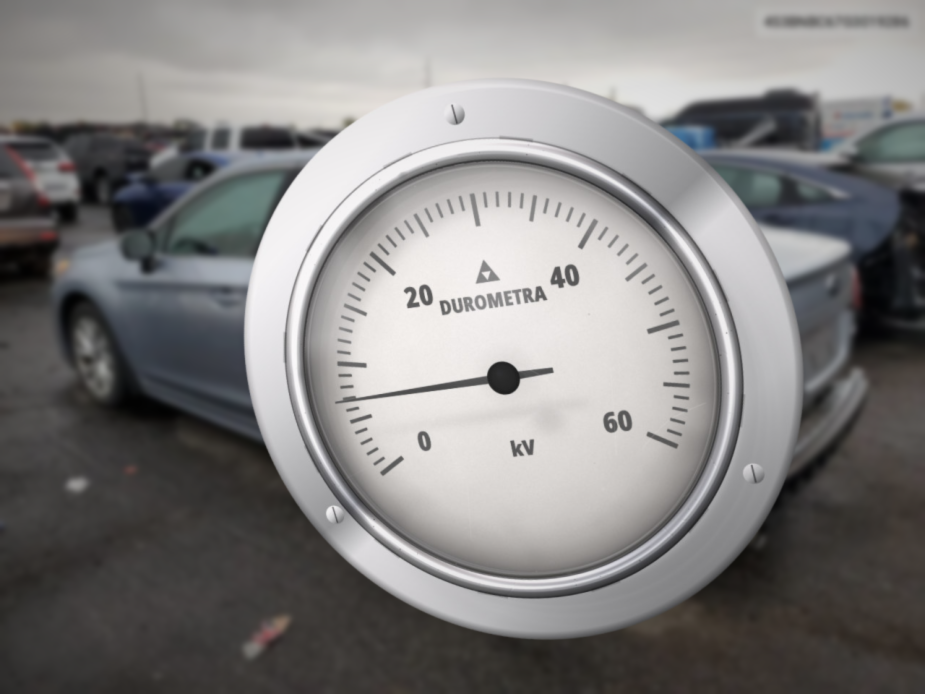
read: 7 kV
